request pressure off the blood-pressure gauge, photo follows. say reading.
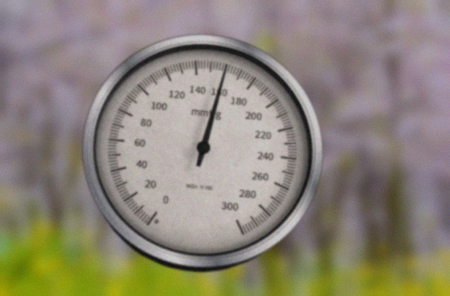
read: 160 mmHg
